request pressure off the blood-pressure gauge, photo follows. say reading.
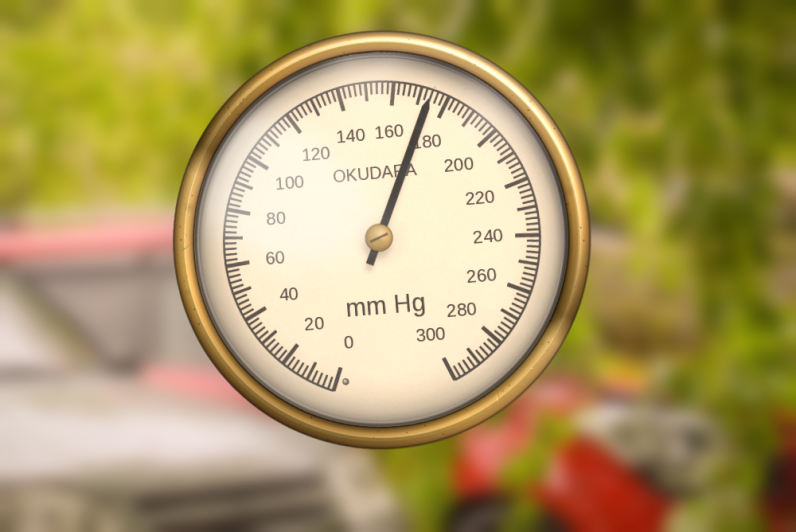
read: 174 mmHg
